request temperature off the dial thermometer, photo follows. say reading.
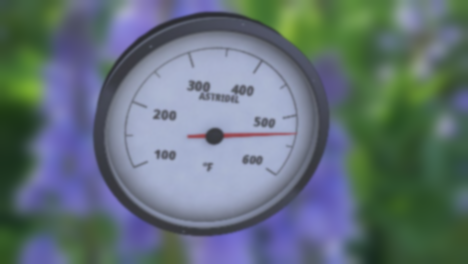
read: 525 °F
